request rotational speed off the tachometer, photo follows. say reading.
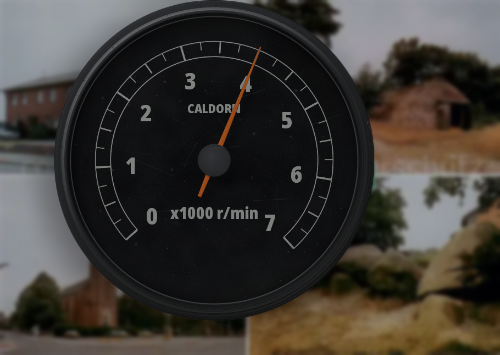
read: 4000 rpm
